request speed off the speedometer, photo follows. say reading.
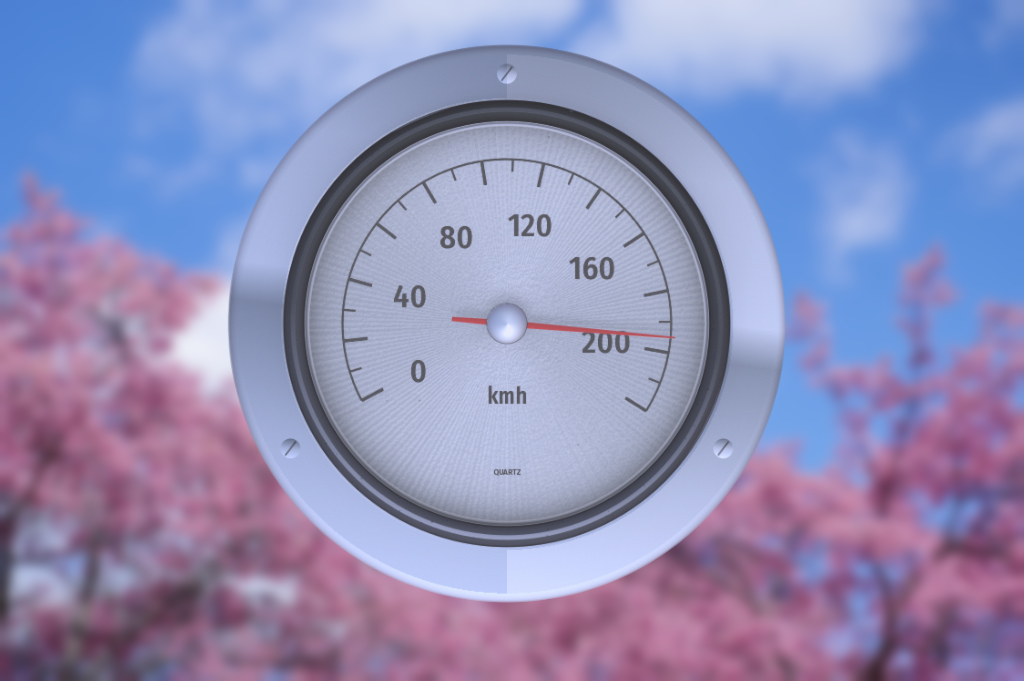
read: 195 km/h
